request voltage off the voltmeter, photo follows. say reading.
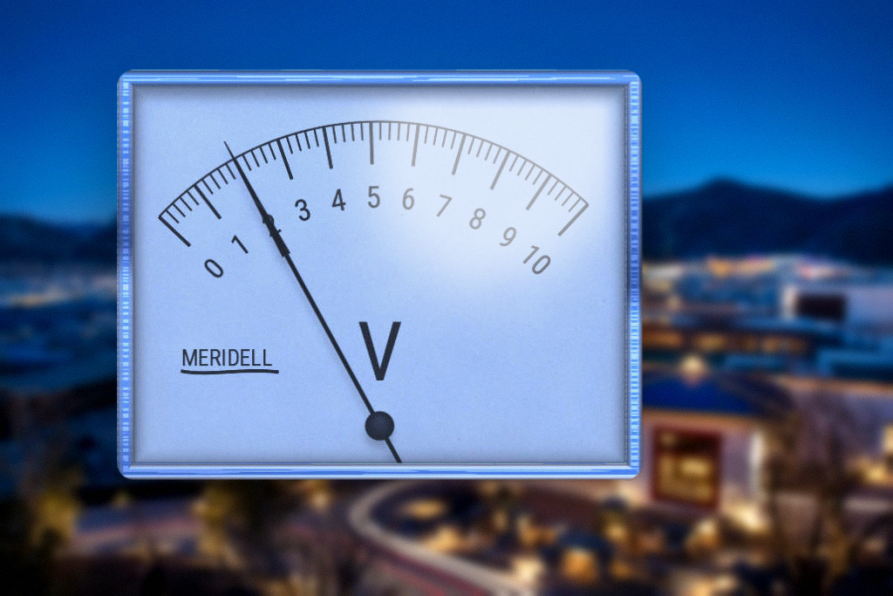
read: 2 V
